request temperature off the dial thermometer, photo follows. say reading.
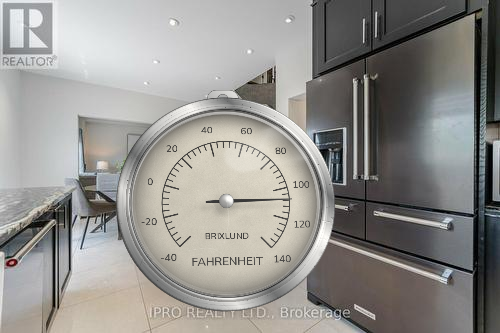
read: 108 °F
